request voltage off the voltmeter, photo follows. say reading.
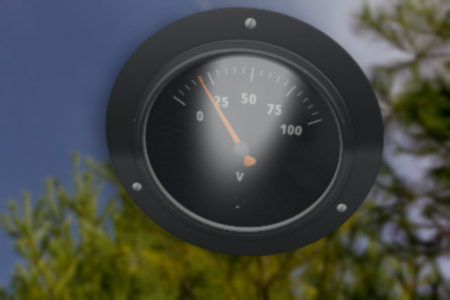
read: 20 V
